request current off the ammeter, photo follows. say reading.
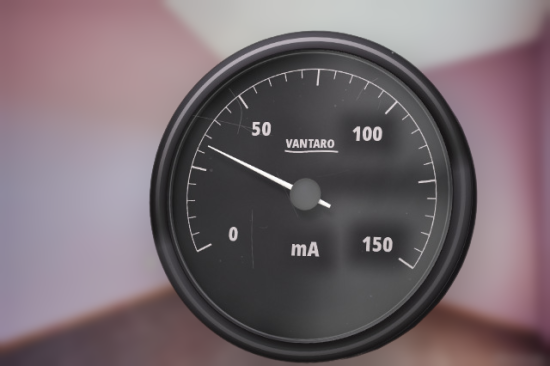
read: 32.5 mA
